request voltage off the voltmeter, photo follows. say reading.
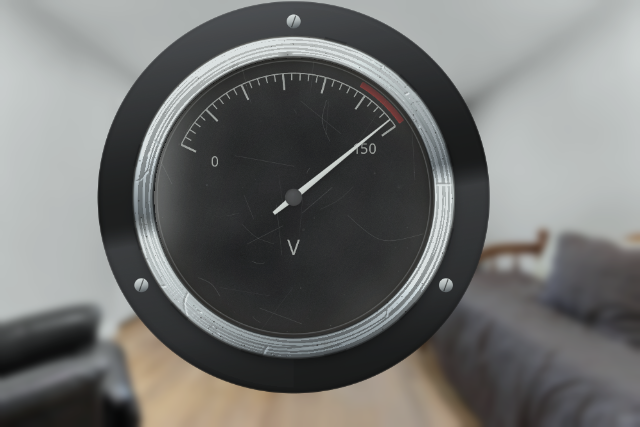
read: 145 V
